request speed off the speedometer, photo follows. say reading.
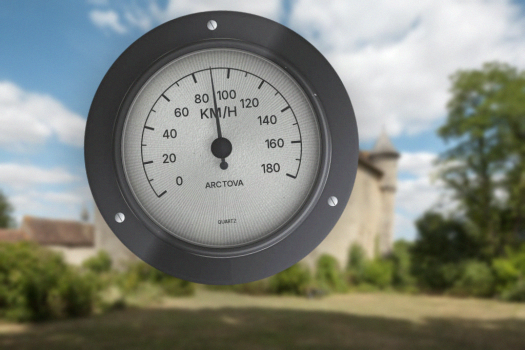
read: 90 km/h
